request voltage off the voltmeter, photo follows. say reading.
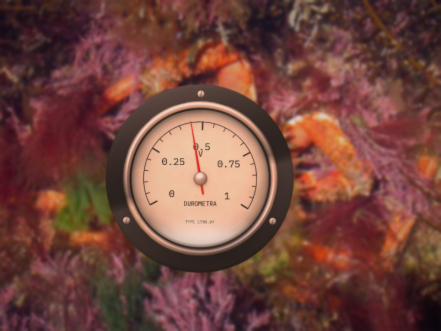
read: 0.45 V
